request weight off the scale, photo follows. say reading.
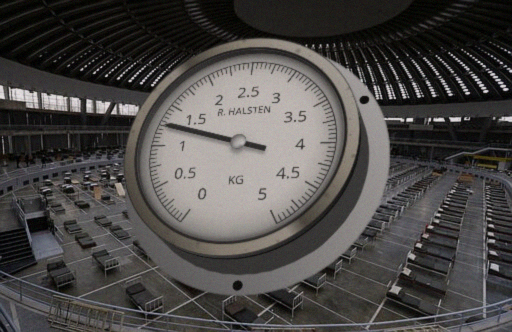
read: 1.25 kg
